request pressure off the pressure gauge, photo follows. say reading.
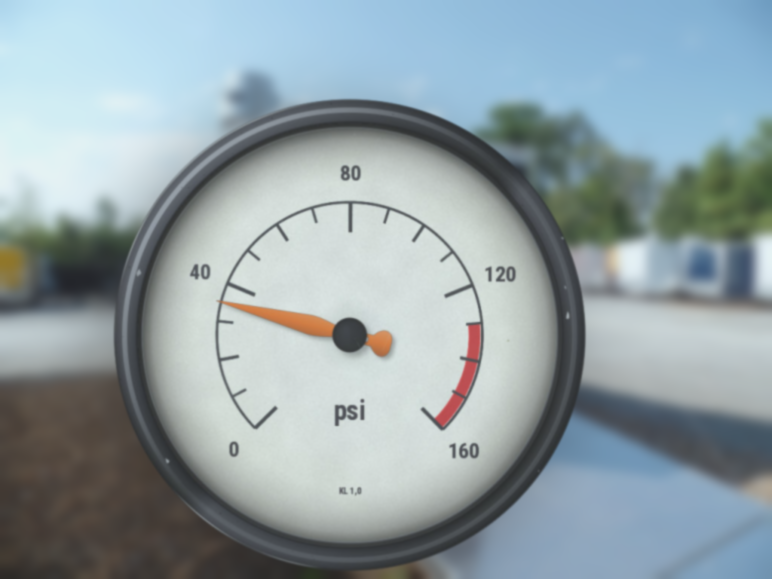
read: 35 psi
